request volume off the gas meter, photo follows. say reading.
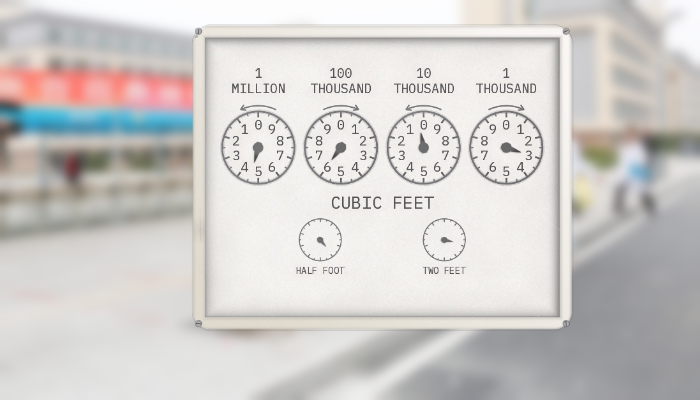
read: 460300 ft³
